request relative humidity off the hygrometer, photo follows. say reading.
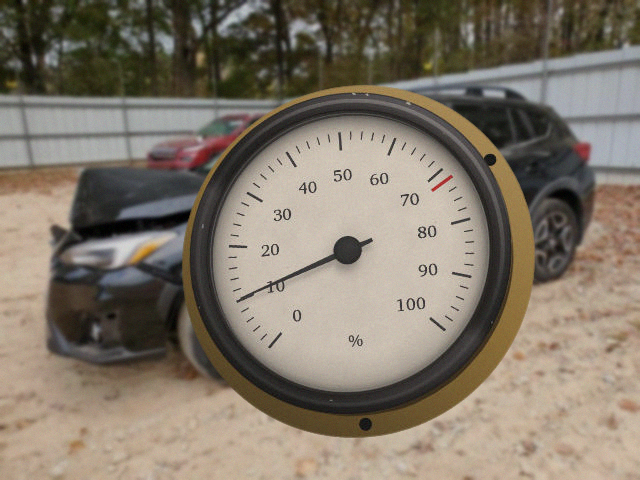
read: 10 %
